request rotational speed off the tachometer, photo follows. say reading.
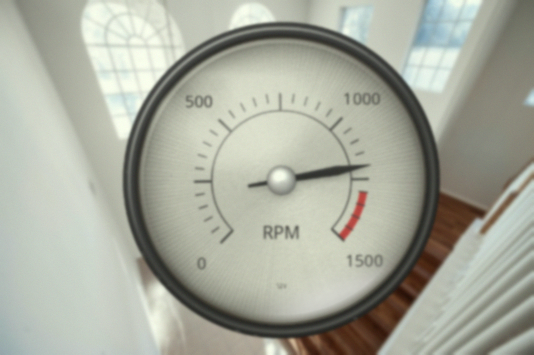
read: 1200 rpm
